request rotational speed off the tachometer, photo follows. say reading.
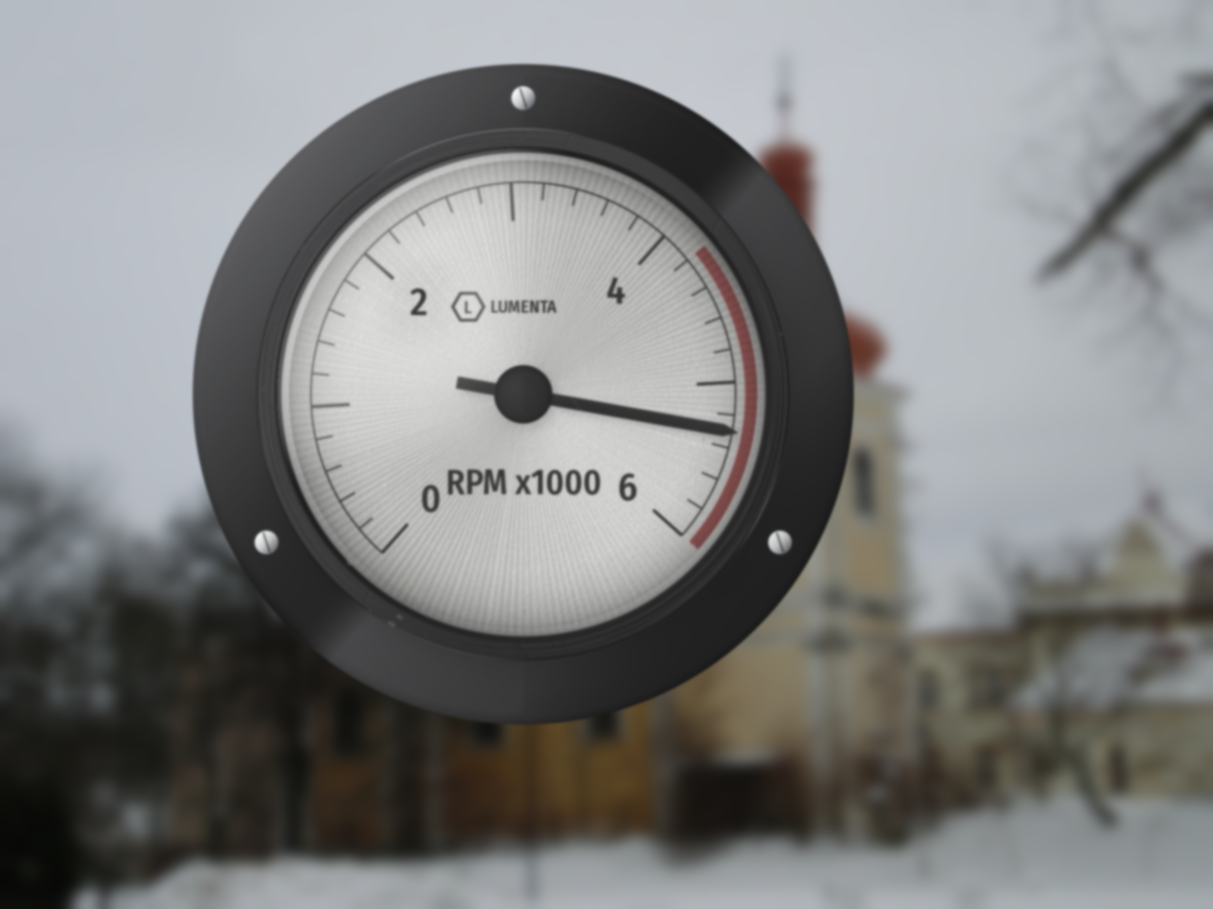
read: 5300 rpm
